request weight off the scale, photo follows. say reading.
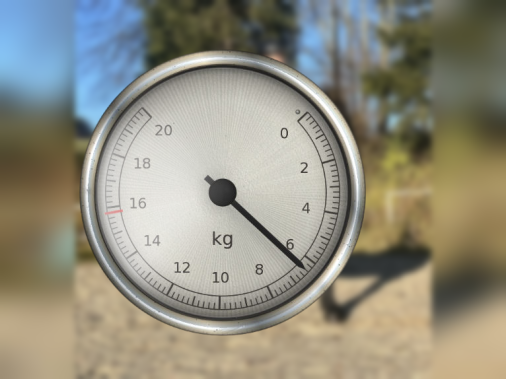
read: 6.4 kg
